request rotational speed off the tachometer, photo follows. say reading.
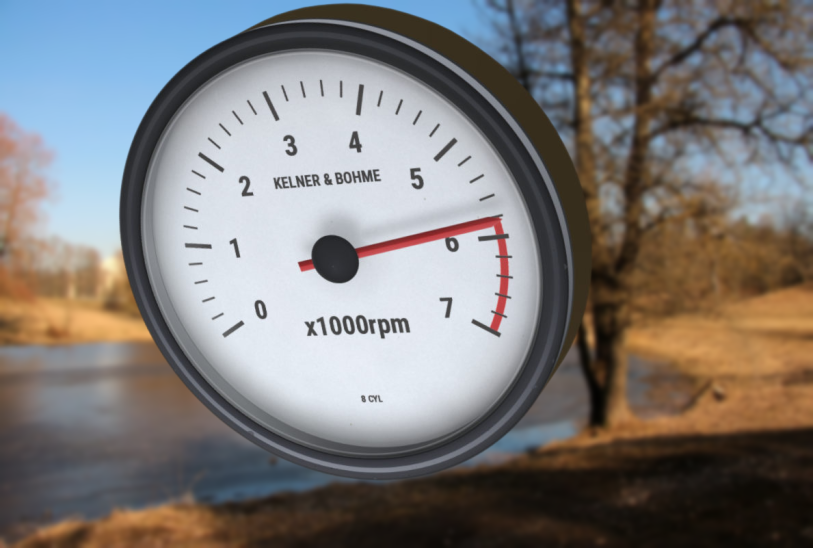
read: 5800 rpm
